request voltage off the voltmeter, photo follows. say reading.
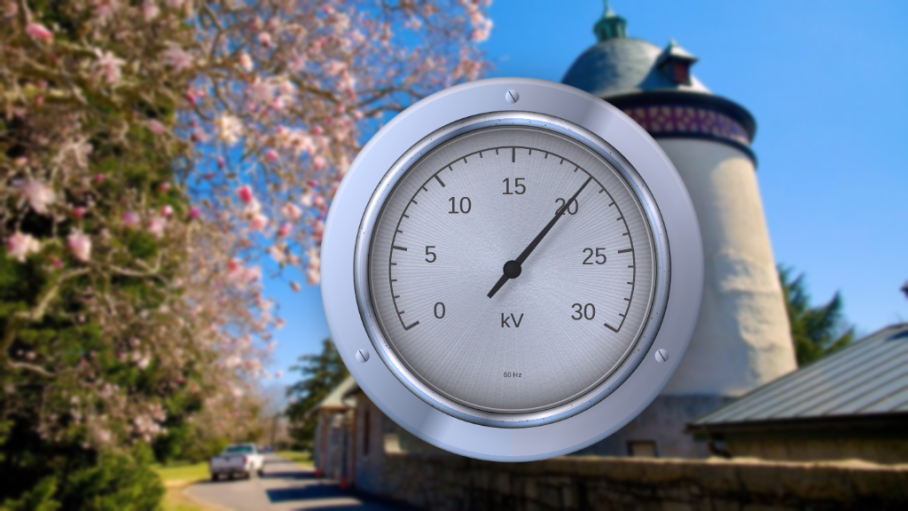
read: 20 kV
